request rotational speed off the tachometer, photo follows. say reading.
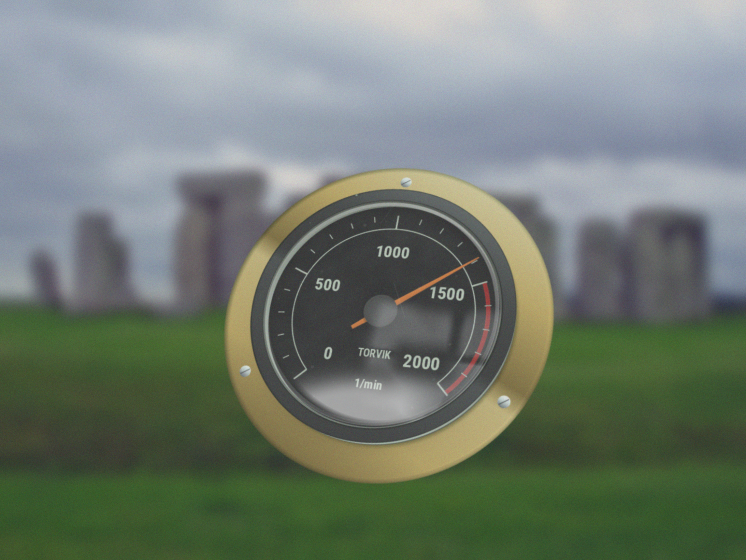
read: 1400 rpm
